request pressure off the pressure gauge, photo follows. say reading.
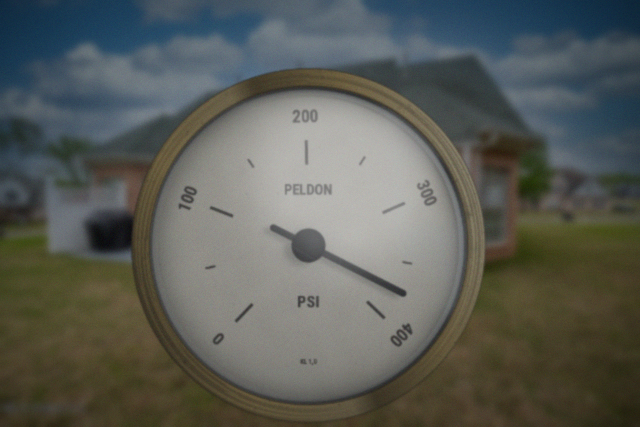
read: 375 psi
